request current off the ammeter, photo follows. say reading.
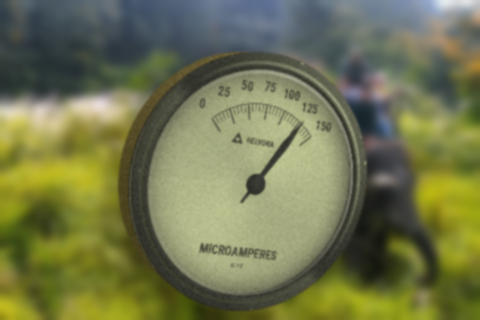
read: 125 µA
